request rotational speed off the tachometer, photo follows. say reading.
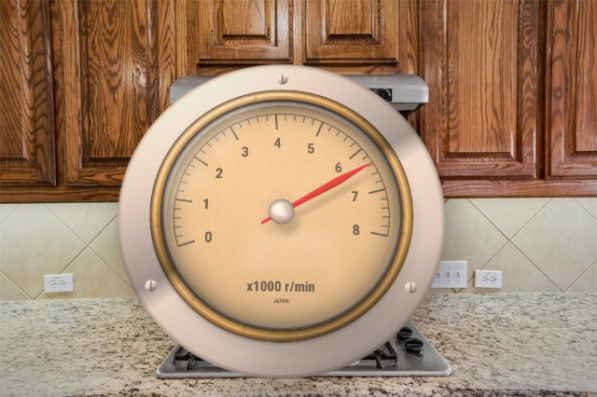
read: 6400 rpm
